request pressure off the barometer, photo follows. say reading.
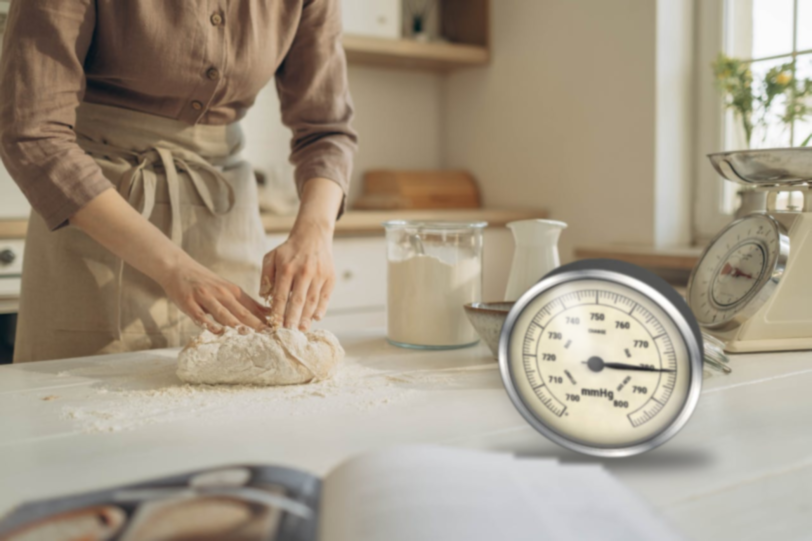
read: 780 mmHg
